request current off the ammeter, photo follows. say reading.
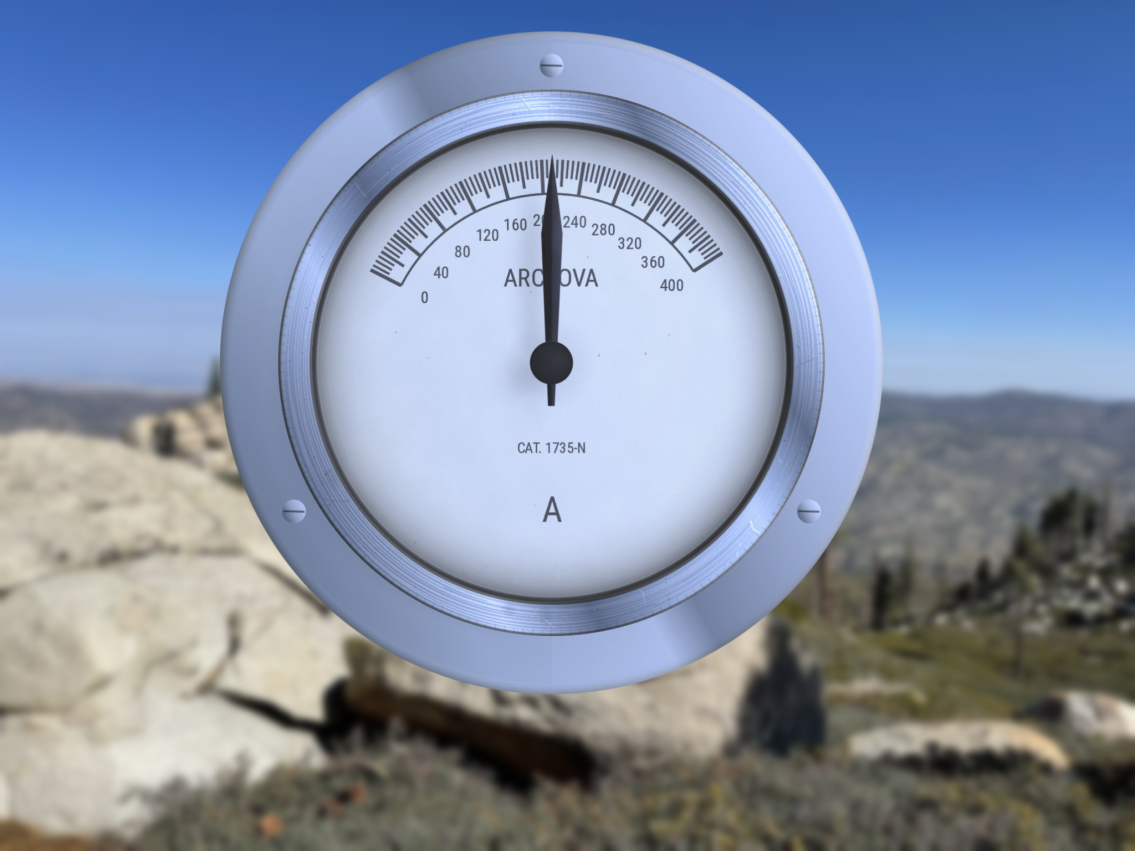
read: 210 A
